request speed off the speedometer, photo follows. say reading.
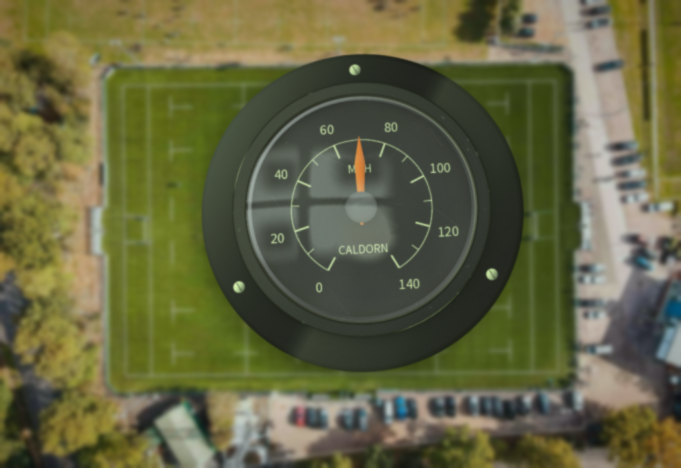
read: 70 mph
